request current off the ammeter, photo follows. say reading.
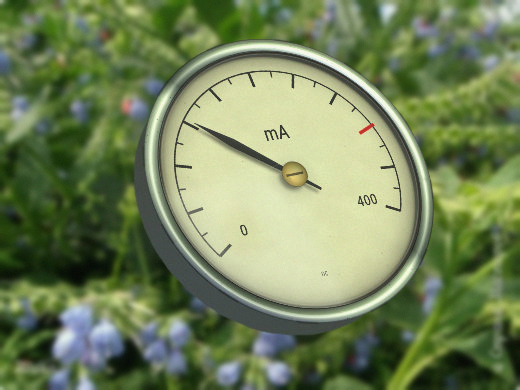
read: 120 mA
